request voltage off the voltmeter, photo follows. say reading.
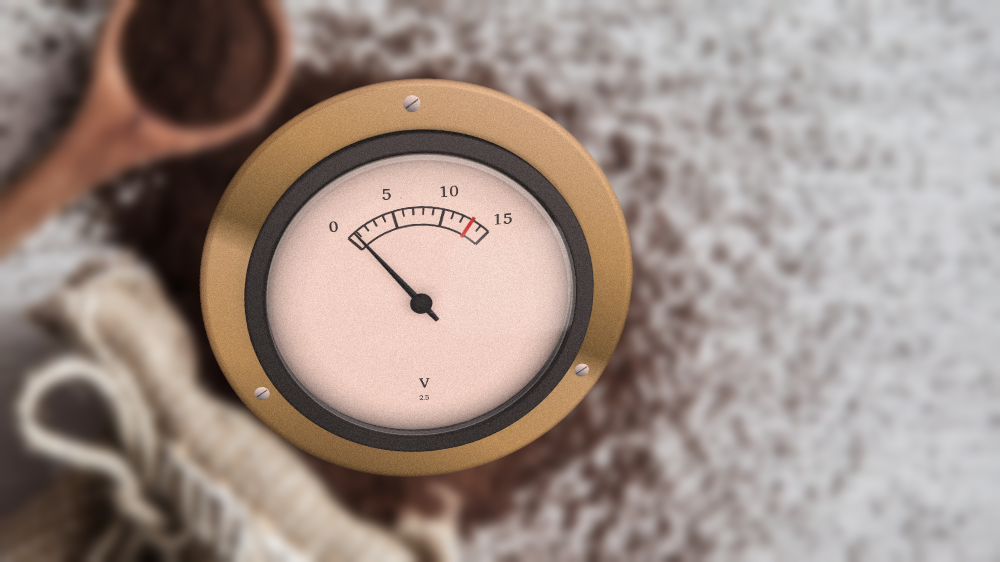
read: 1 V
